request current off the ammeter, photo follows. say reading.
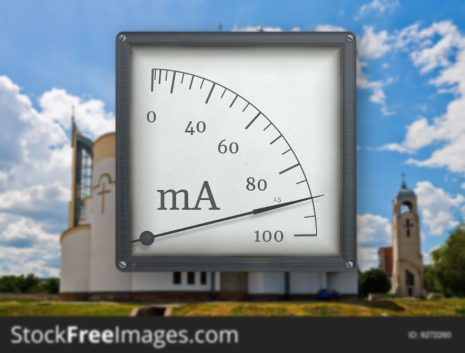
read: 90 mA
